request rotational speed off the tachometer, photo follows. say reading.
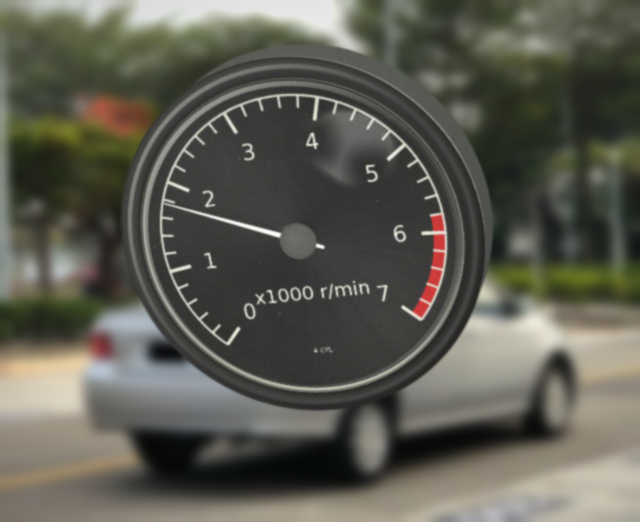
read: 1800 rpm
